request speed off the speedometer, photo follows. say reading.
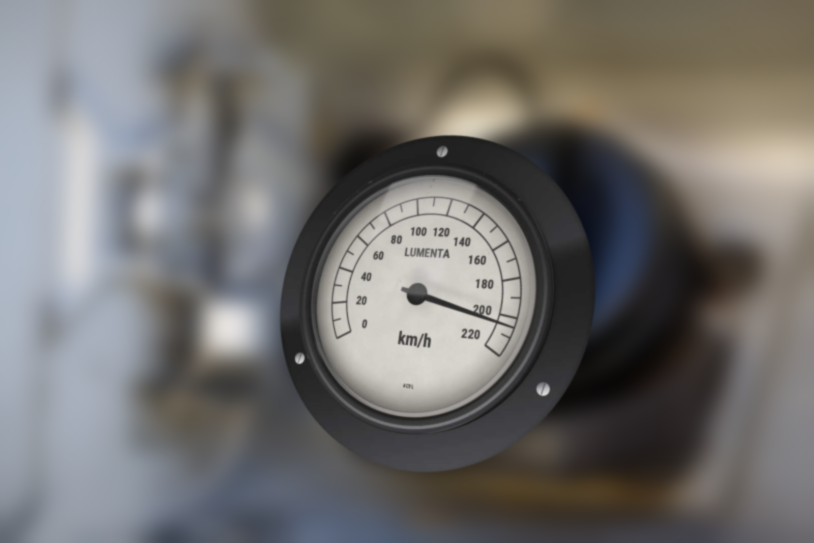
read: 205 km/h
